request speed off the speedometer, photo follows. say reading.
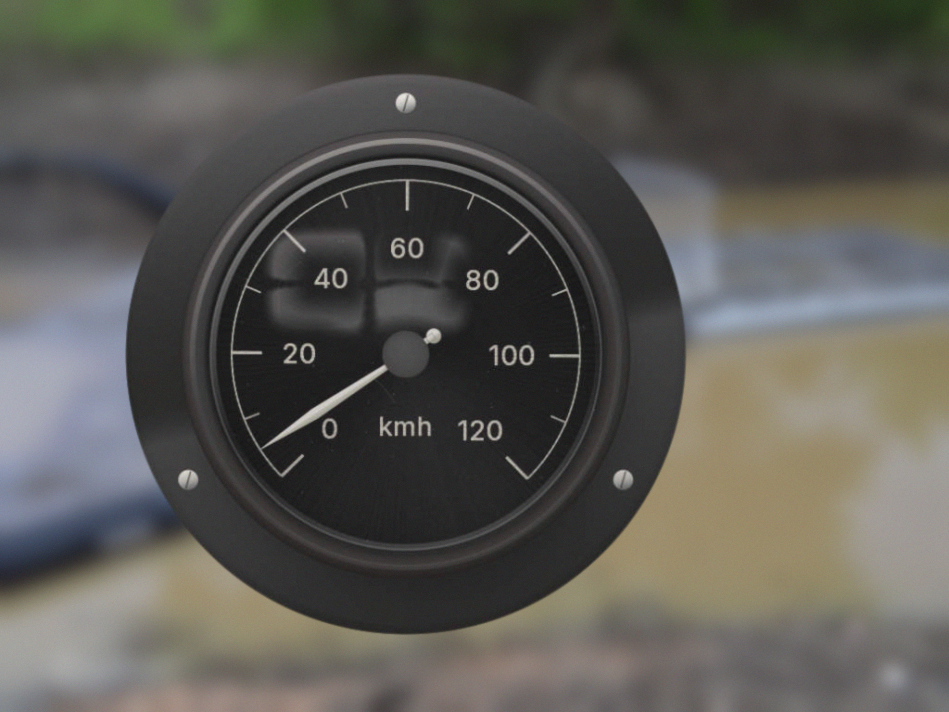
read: 5 km/h
